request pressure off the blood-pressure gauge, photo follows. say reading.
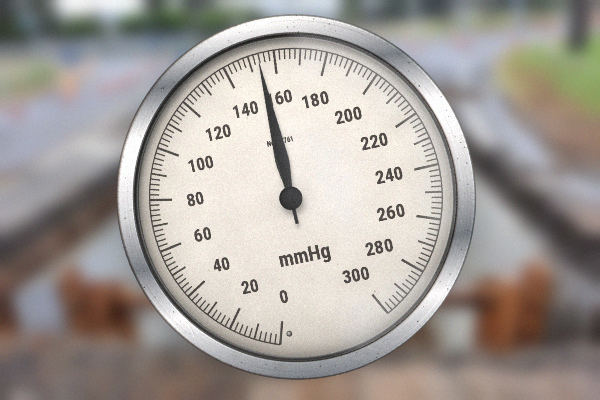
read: 154 mmHg
